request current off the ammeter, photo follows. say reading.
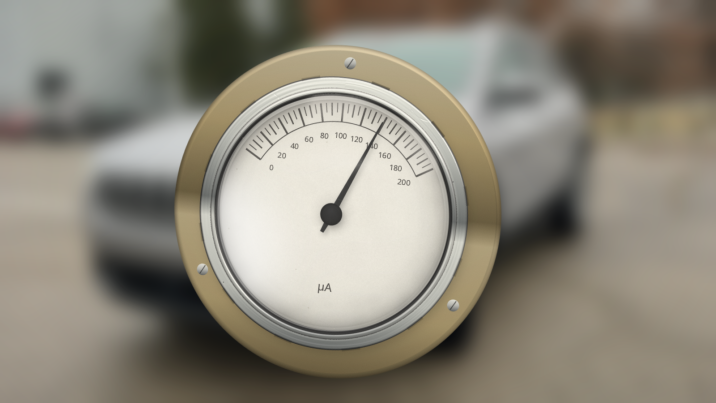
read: 140 µA
